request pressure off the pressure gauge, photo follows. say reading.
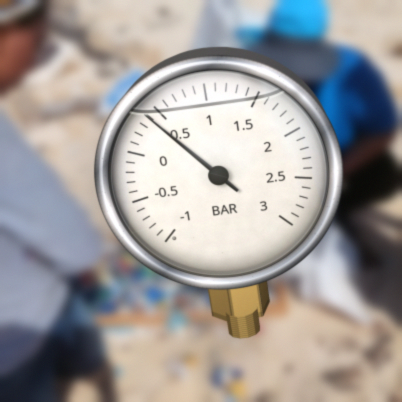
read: 0.4 bar
